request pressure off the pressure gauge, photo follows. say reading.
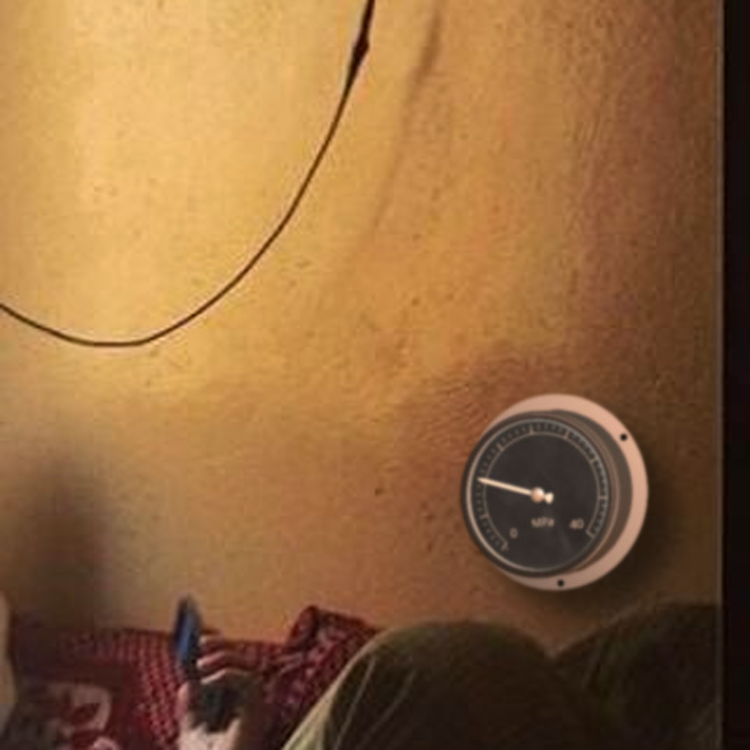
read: 10 MPa
